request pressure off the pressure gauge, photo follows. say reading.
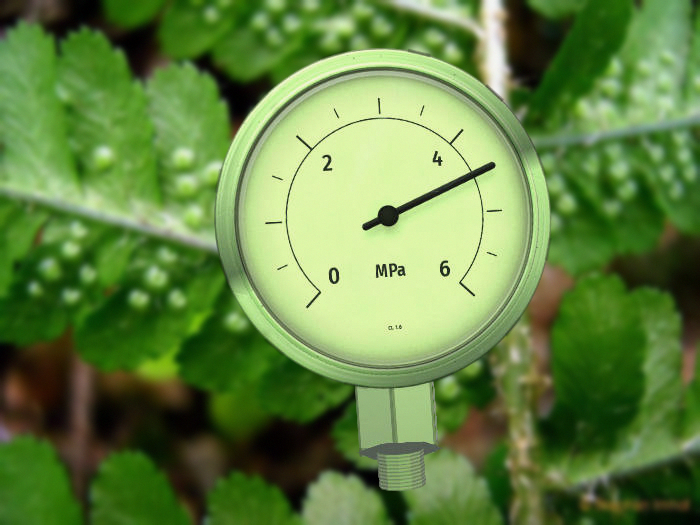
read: 4.5 MPa
